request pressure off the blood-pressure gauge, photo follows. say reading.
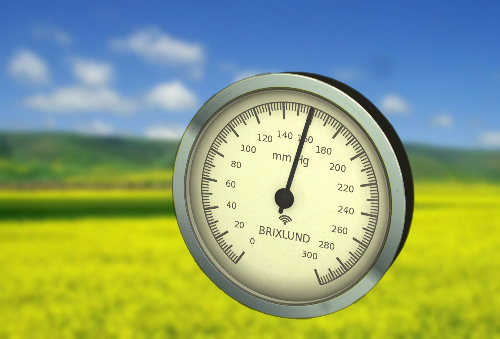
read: 160 mmHg
